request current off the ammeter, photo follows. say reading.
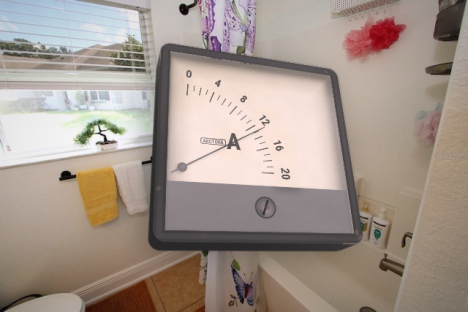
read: 13 A
